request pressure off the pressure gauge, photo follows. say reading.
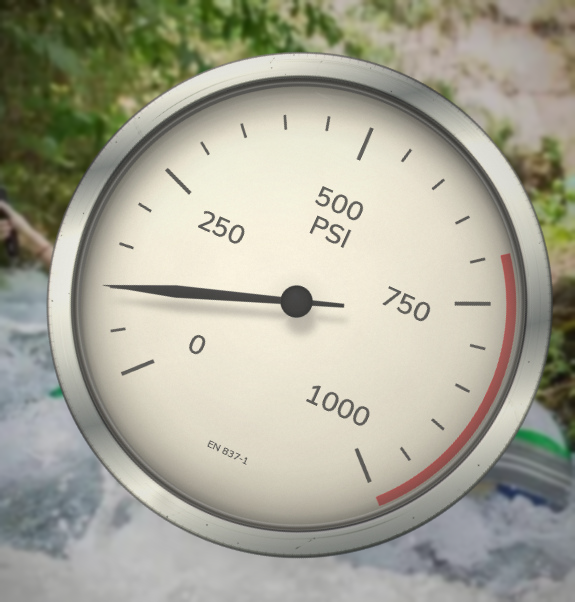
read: 100 psi
